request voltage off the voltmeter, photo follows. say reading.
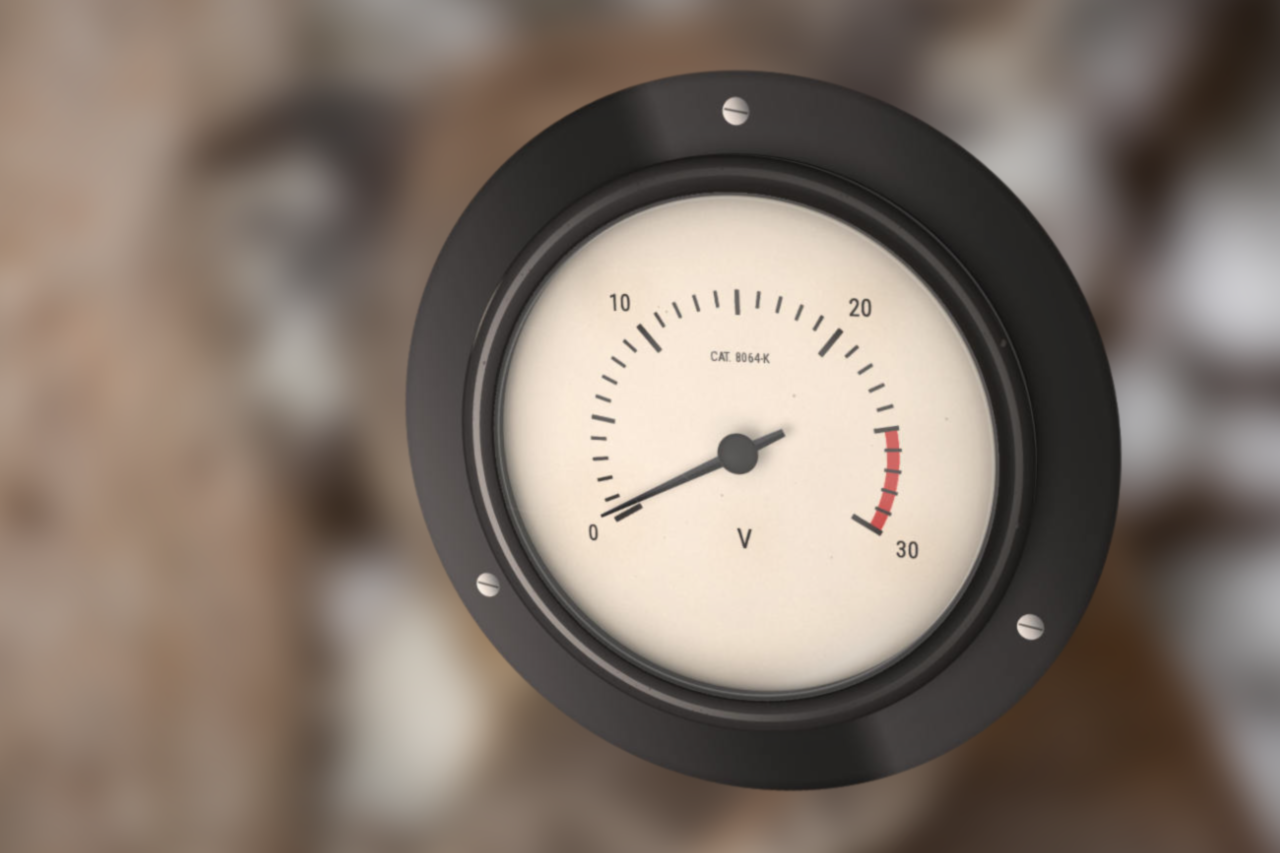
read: 0.5 V
